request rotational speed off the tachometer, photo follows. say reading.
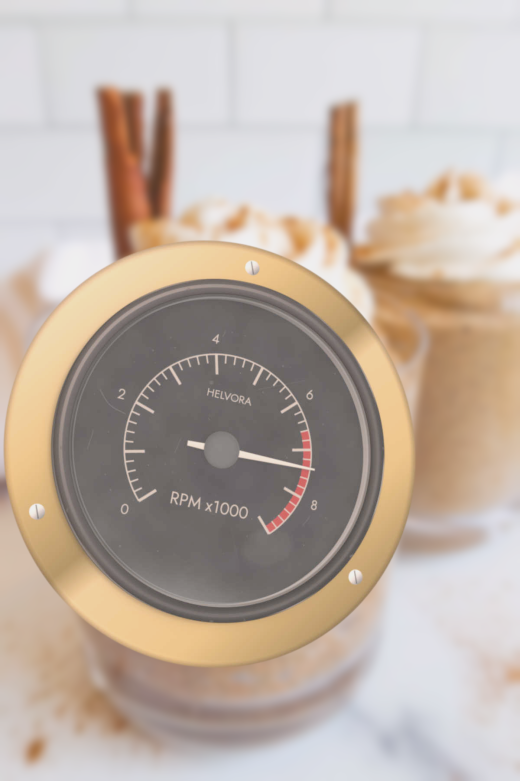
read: 7400 rpm
